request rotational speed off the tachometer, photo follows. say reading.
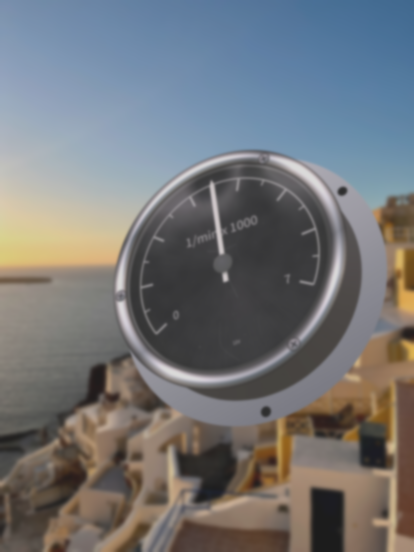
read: 3500 rpm
